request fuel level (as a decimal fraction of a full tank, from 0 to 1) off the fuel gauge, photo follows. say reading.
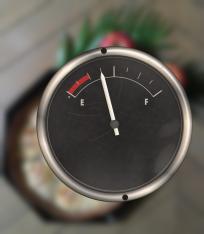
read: 0.375
